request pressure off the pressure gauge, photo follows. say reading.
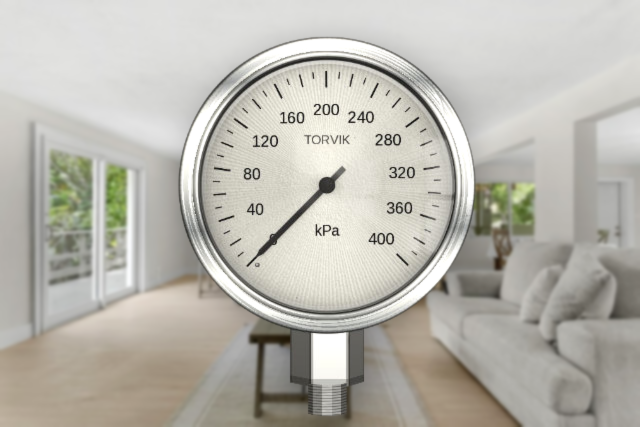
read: 0 kPa
